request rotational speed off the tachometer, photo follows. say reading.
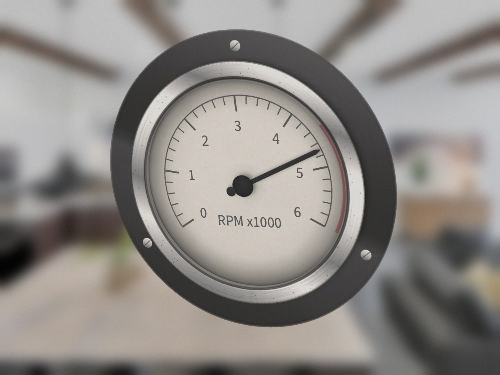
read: 4700 rpm
